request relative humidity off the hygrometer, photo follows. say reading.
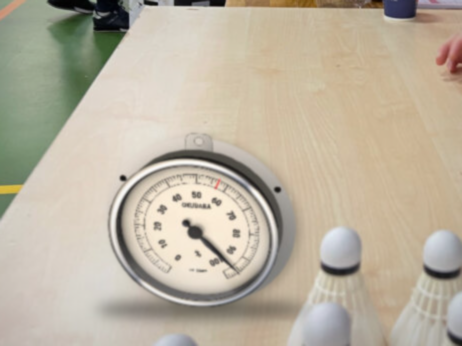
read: 95 %
